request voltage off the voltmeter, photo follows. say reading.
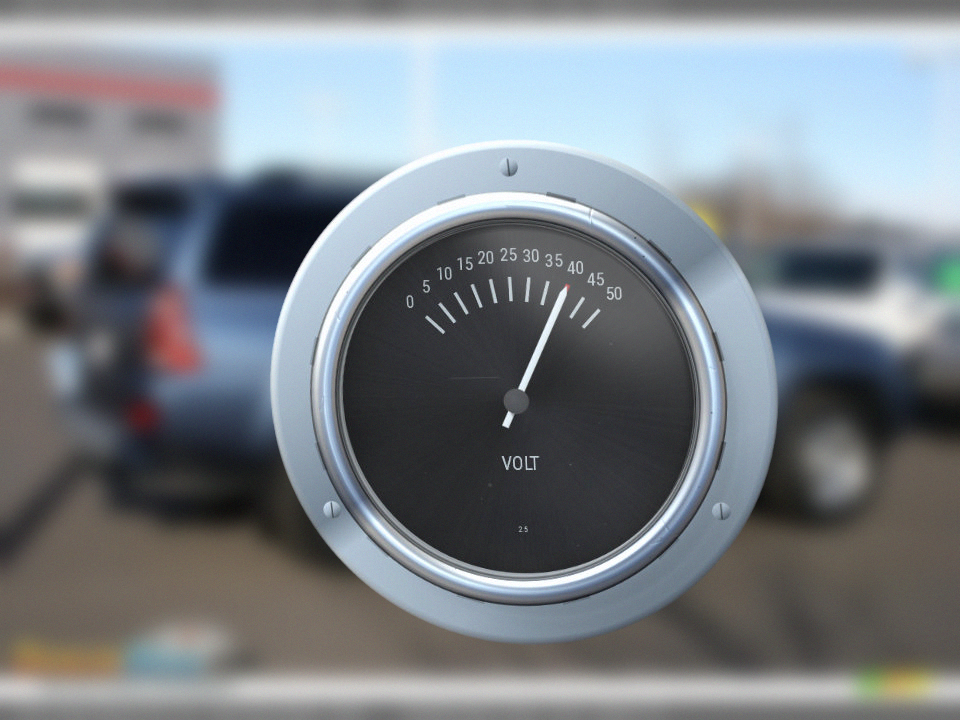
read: 40 V
